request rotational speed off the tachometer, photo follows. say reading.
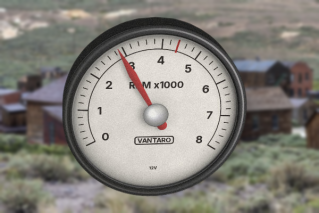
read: 2900 rpm
